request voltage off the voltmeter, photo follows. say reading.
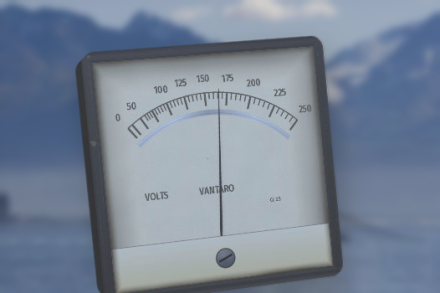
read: 165 V
